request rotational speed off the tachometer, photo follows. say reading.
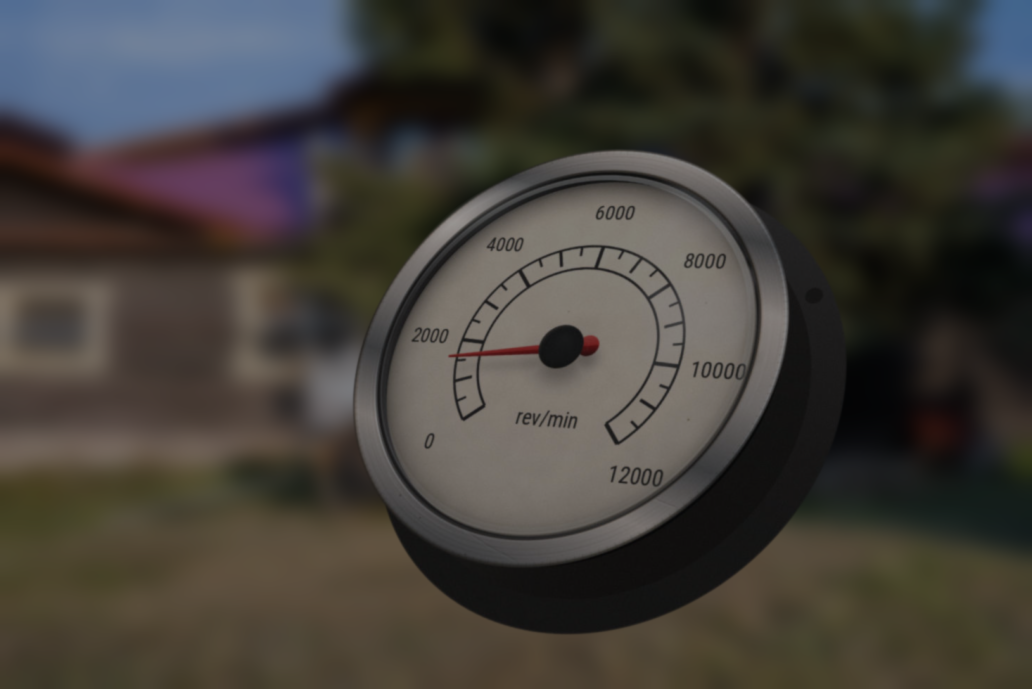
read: 1500 rpm
